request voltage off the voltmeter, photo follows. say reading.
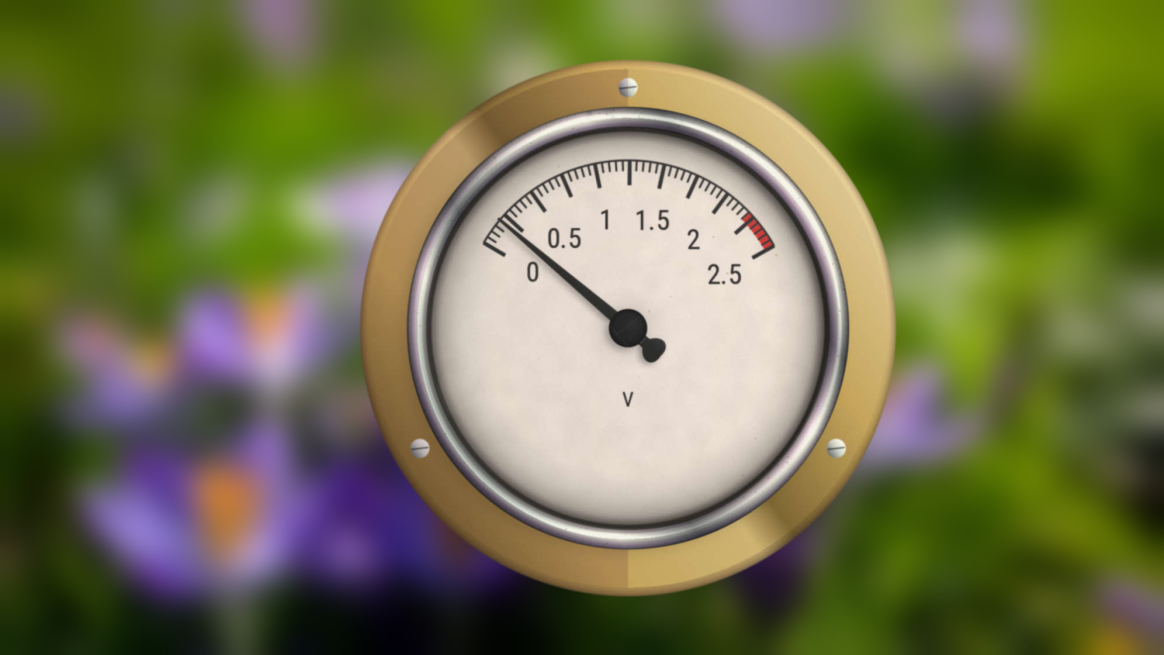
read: 0.2 V
